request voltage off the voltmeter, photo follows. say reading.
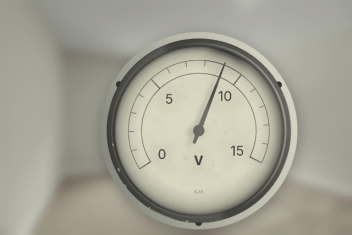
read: 9 V
